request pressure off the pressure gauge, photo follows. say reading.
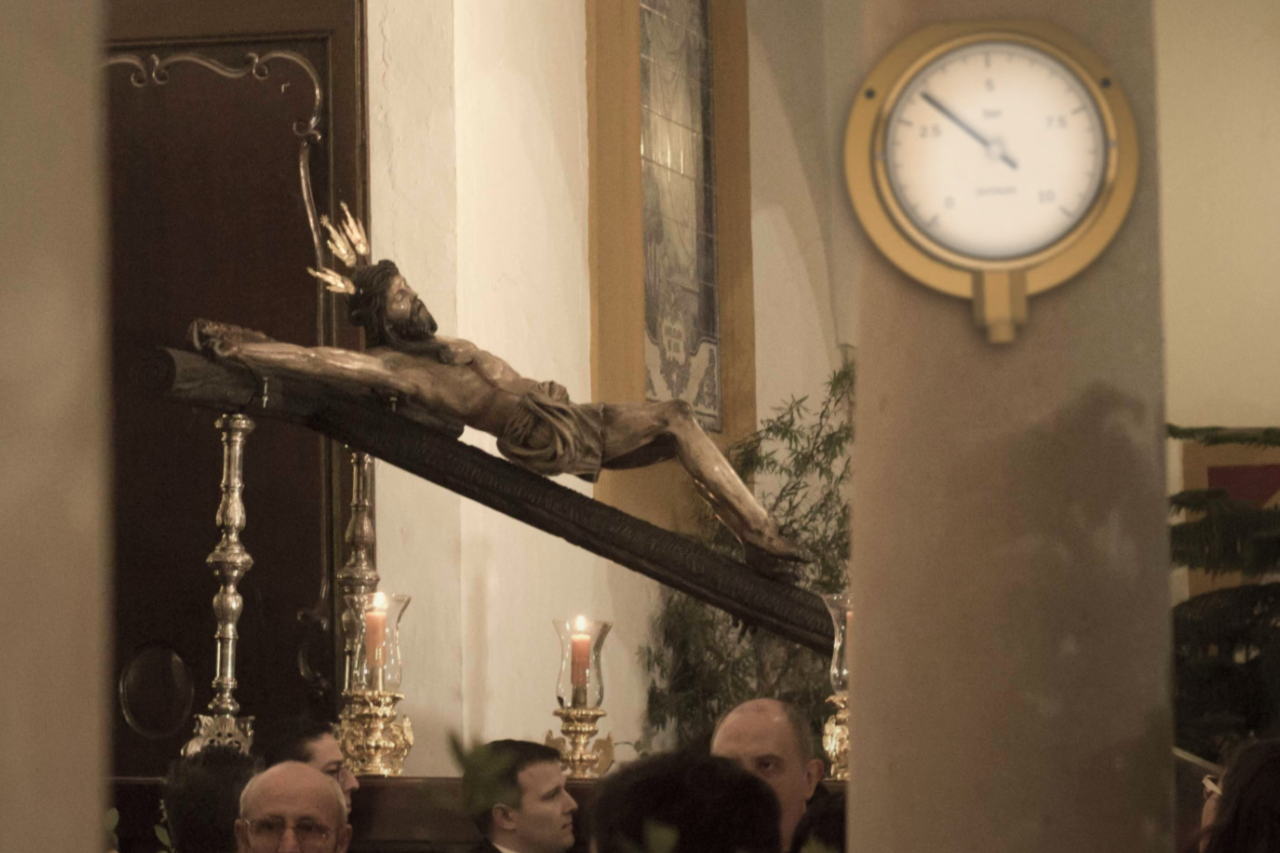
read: 3.25 bar
